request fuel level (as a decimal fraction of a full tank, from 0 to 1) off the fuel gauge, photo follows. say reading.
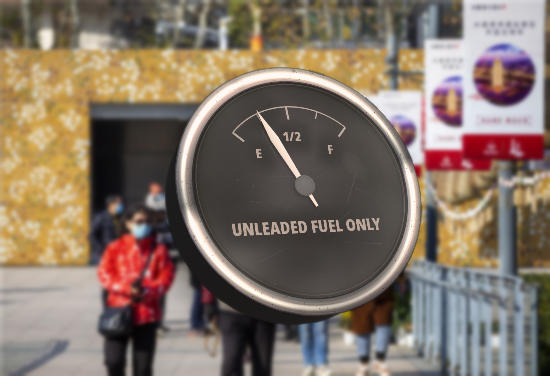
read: 0.25
